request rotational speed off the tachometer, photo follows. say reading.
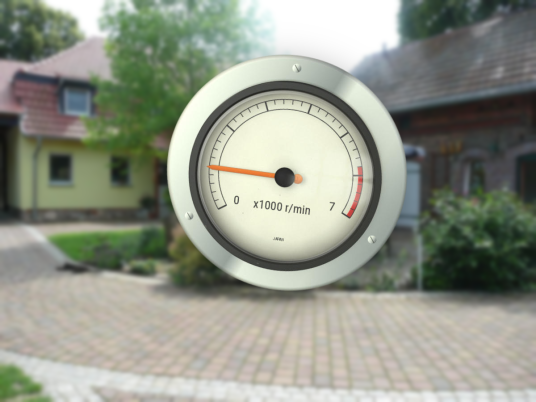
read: 1000 rpm
